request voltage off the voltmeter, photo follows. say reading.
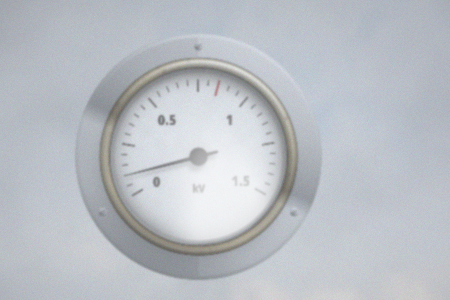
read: 0.1 kV
